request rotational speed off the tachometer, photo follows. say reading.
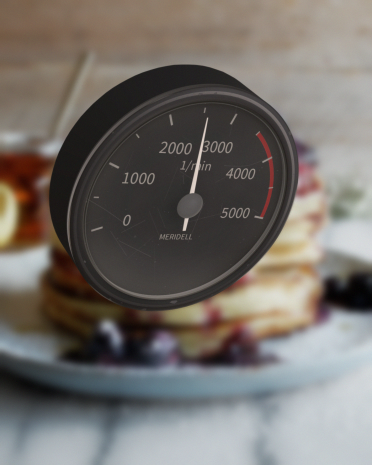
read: 2500 rpm
